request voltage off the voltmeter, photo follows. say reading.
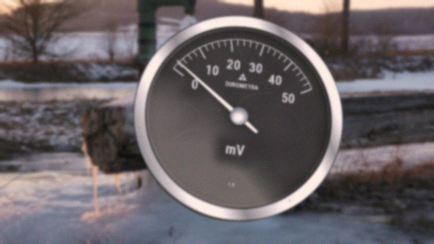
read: 2 mV
